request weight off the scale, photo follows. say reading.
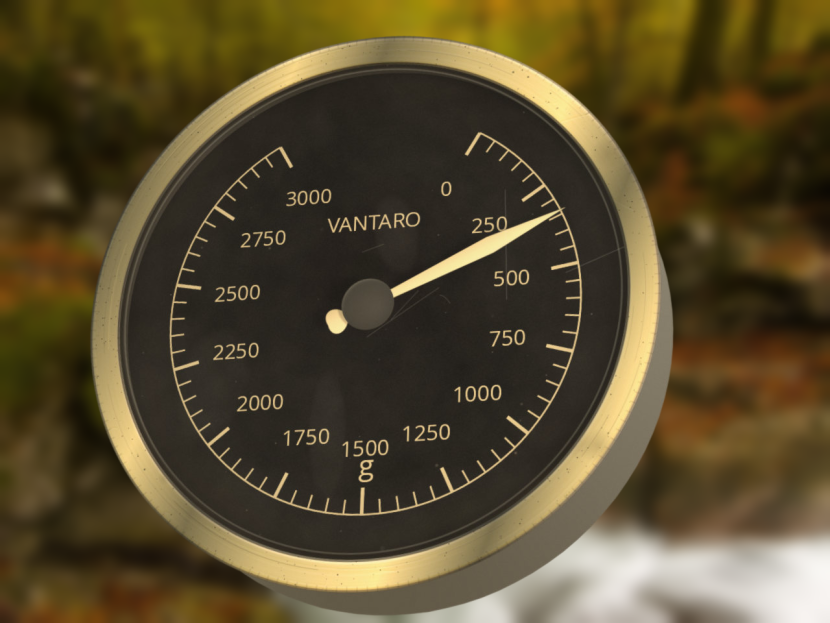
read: 350 g
